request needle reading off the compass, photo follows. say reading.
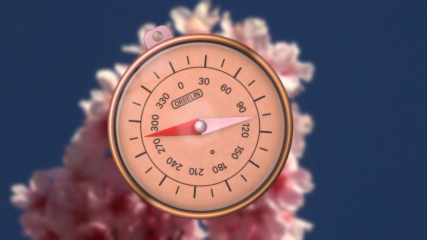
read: 285 °
